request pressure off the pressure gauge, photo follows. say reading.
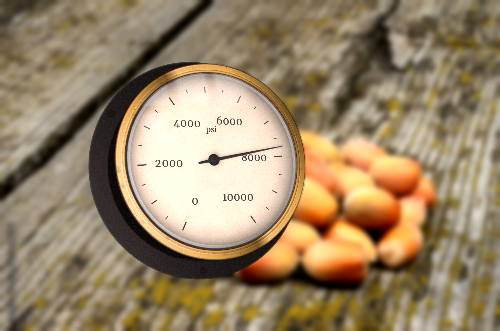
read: 7750 psi
